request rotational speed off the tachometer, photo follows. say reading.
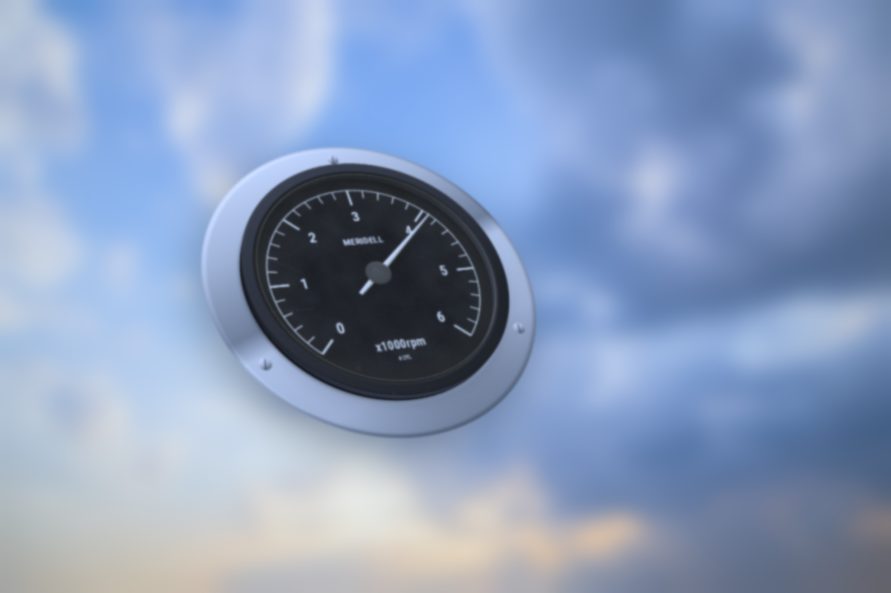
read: 4100 rpm
